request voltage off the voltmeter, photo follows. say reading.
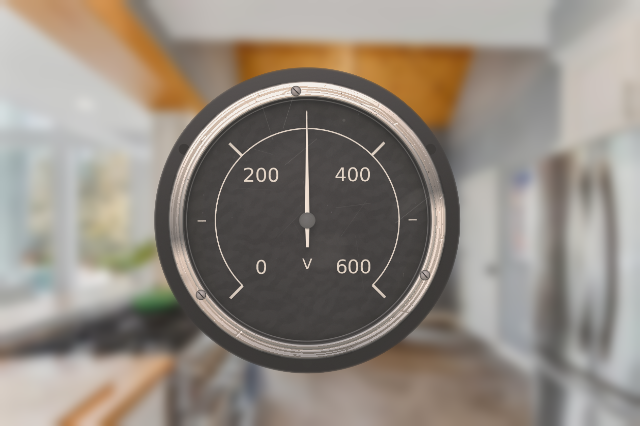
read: 300 V
